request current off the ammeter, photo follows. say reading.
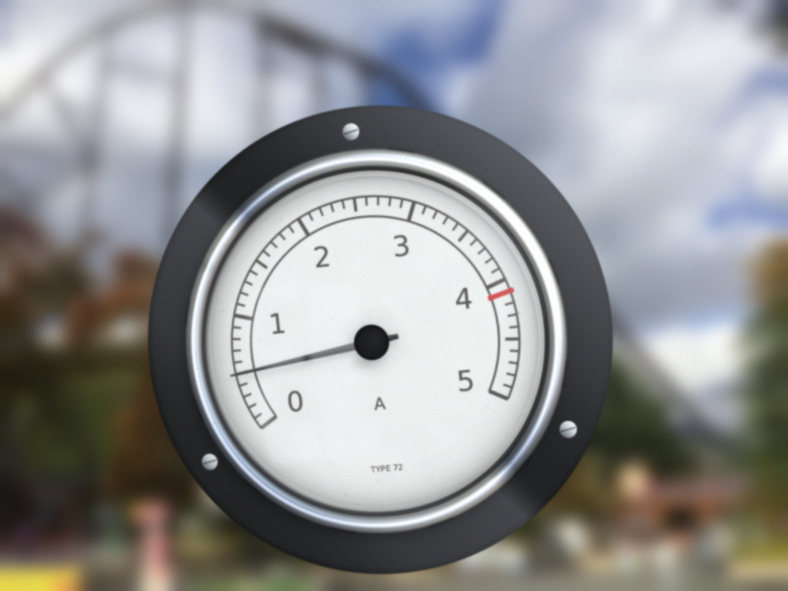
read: 0.5 A
